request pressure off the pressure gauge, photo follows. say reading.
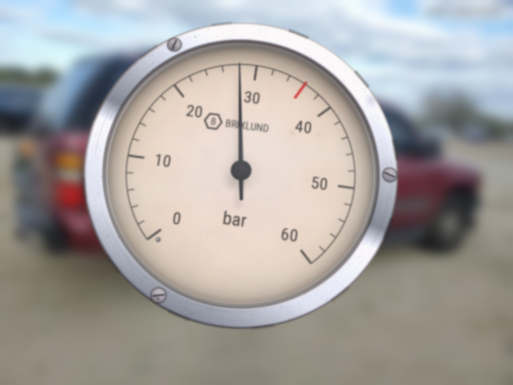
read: 28 bar
